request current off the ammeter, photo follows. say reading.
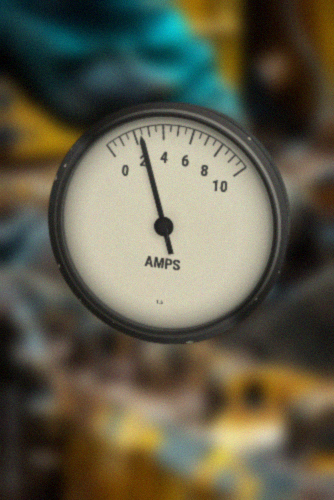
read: 2.5 A
